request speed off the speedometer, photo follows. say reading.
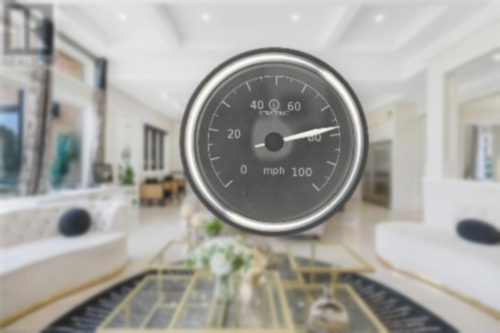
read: 77.5 mph
